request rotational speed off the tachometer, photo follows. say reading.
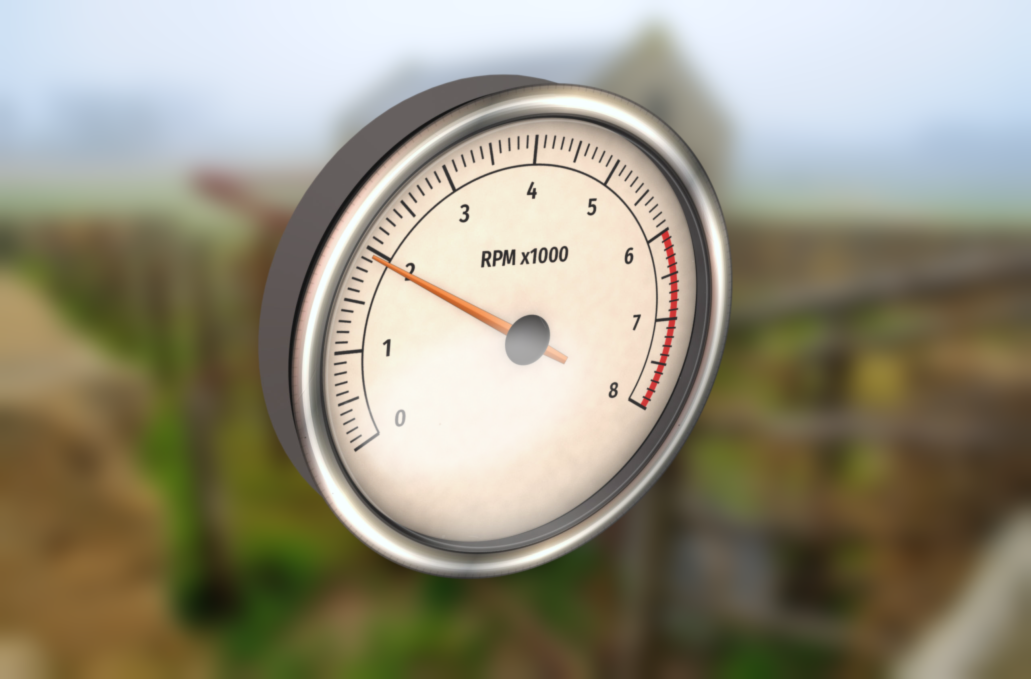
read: 1950 rpm
